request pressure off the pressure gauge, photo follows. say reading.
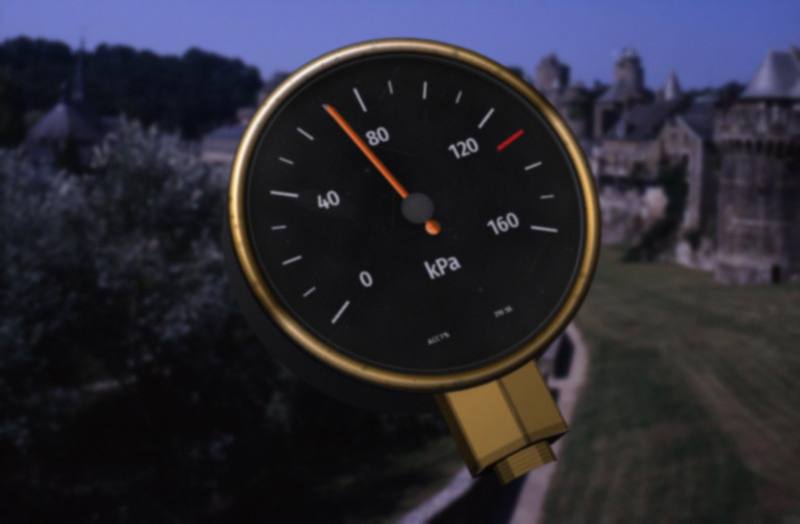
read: 70 kPa
